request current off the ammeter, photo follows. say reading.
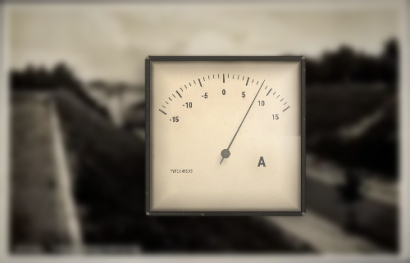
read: 8 A
